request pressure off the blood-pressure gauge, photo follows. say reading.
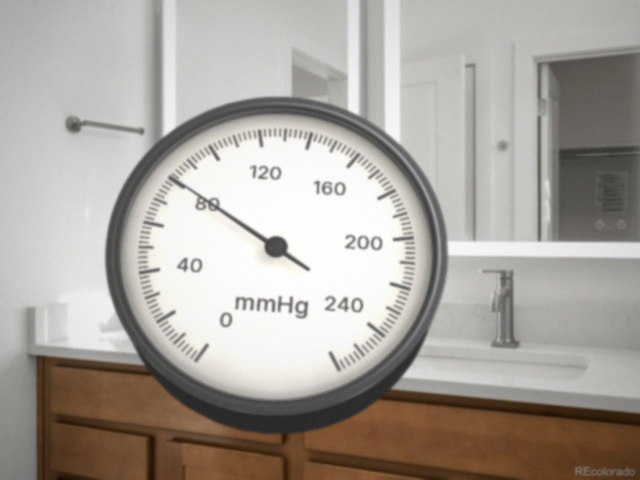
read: 80 mmHg
